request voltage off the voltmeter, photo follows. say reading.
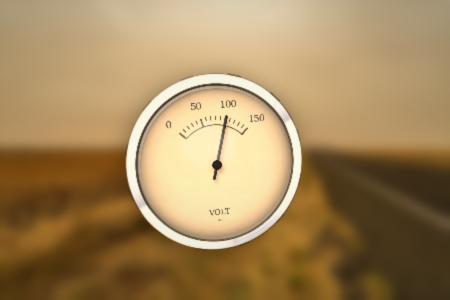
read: 100 V
